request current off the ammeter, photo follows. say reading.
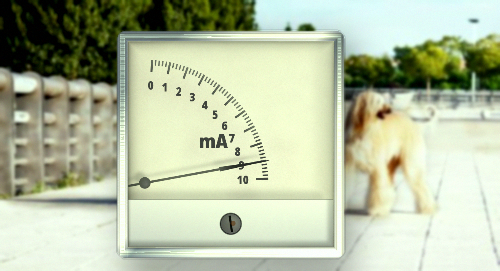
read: 9 mA
